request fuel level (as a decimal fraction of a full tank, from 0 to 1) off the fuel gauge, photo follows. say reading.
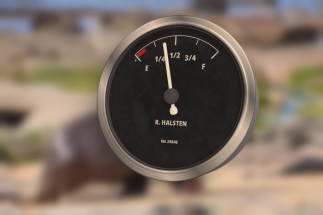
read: 0.375
